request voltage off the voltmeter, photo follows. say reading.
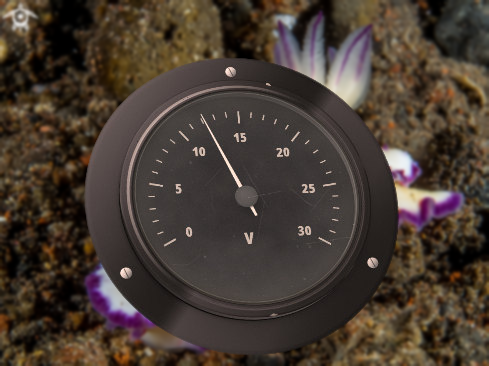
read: 12 V
